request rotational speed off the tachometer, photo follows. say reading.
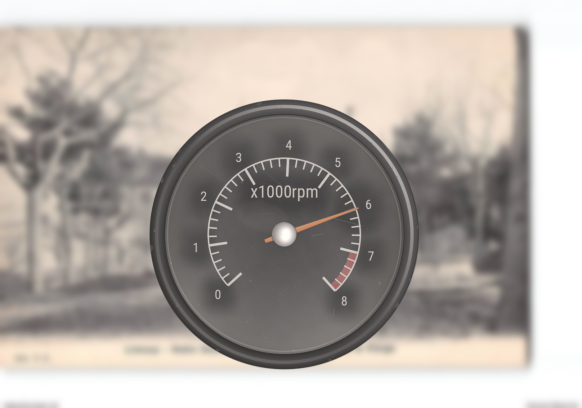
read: 6000 rpm
